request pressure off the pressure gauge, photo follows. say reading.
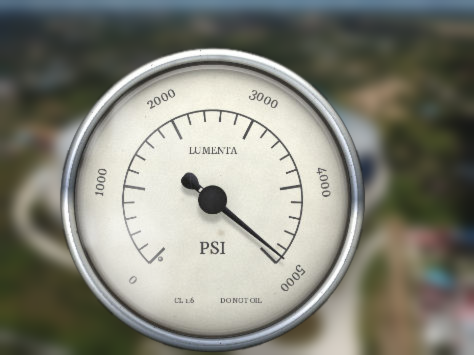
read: 4900 psi
